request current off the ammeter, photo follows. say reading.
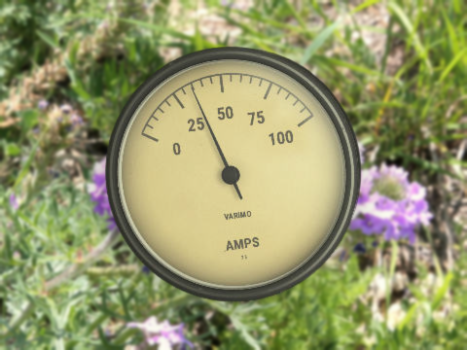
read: 35 A
